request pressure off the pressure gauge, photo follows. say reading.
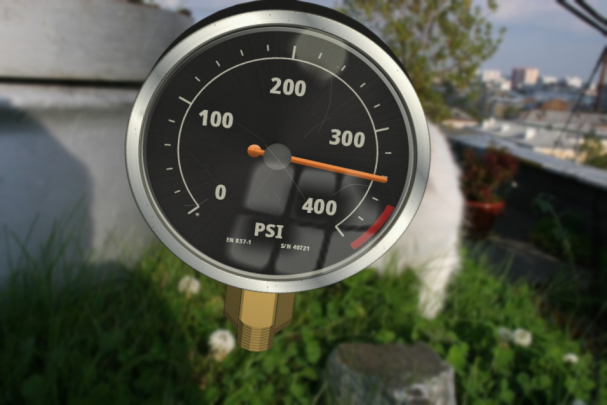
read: 340 psi
